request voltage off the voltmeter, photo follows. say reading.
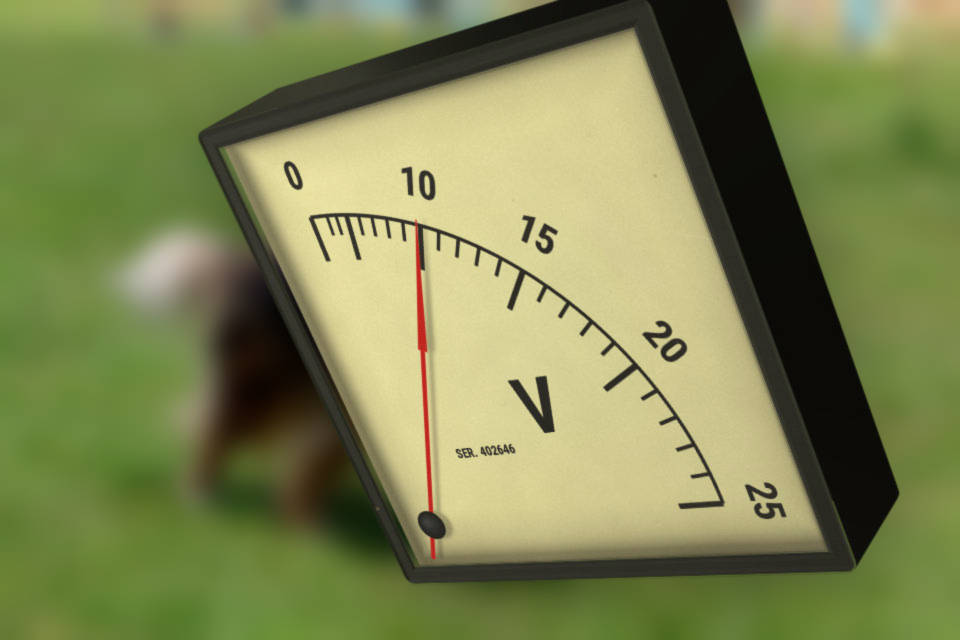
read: 10 V
